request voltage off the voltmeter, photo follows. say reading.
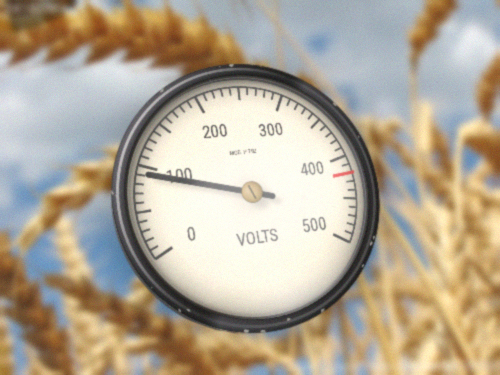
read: 90 V
